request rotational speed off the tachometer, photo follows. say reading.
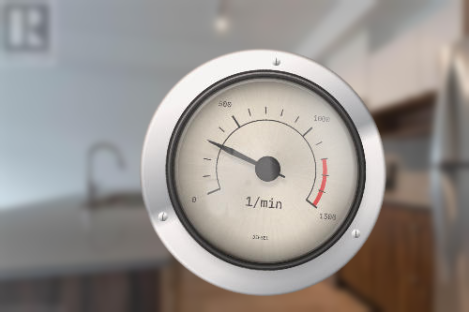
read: 300 rpm
